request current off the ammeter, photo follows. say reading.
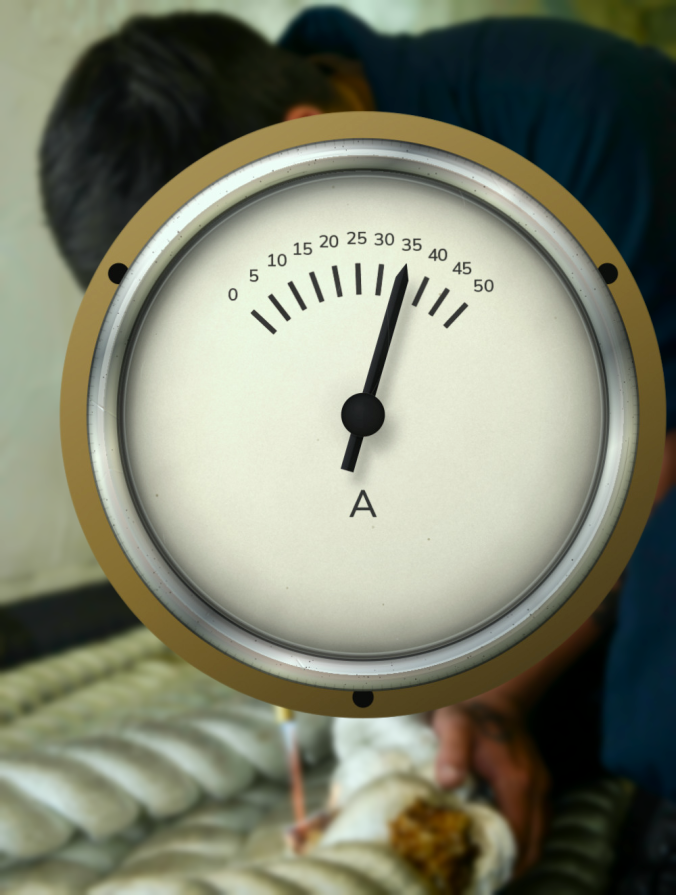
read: 35 A
